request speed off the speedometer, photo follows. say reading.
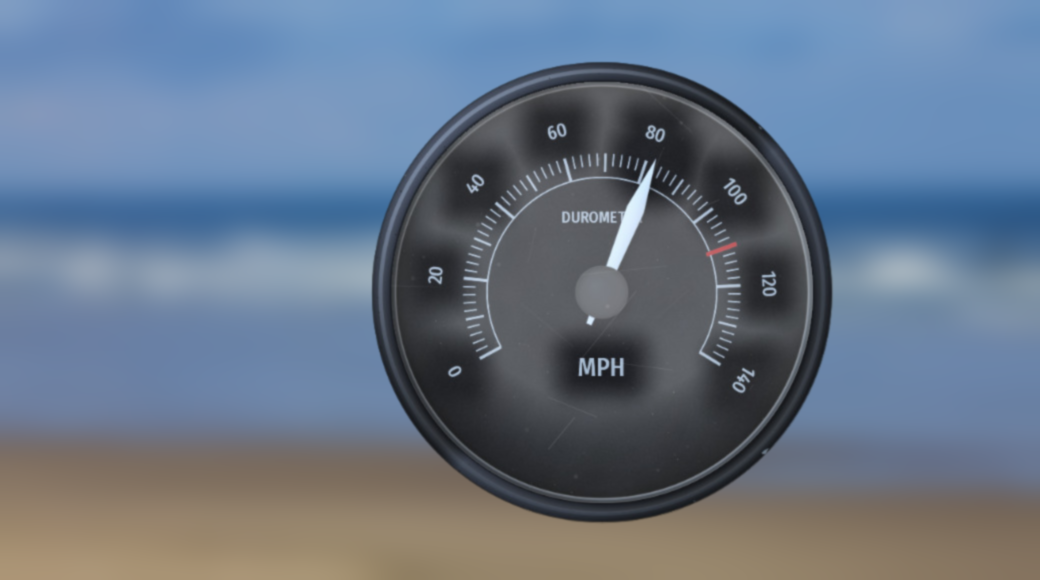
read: 82 mph
